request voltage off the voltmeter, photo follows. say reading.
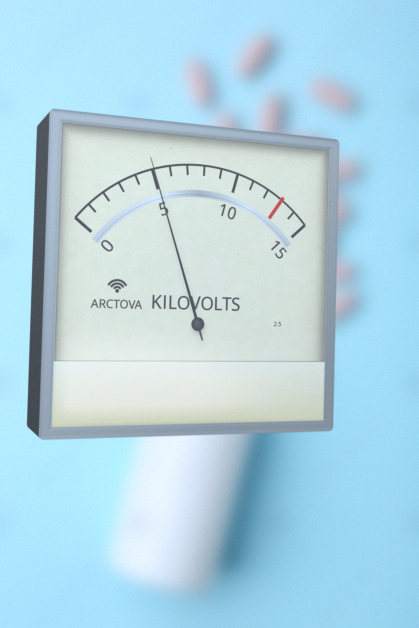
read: 5 kV
